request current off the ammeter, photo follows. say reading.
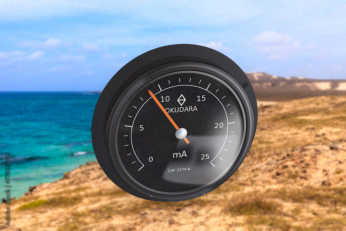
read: 9 mA
